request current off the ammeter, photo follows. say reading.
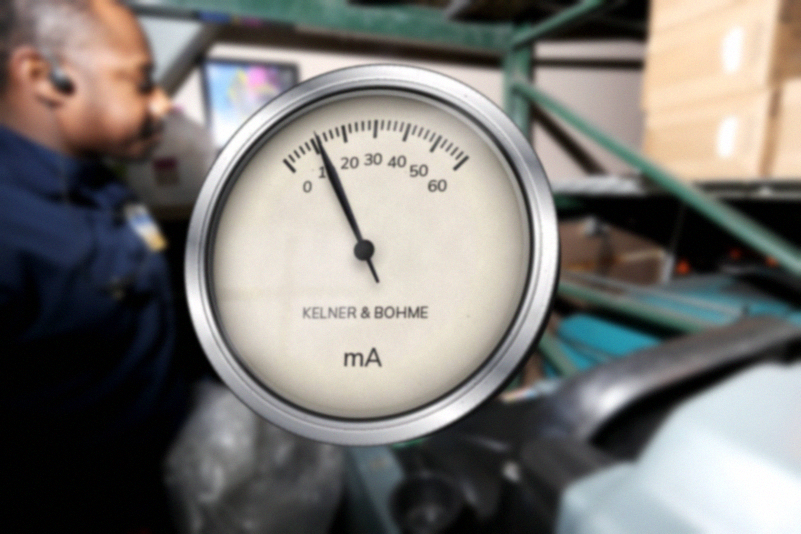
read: 12 mA
